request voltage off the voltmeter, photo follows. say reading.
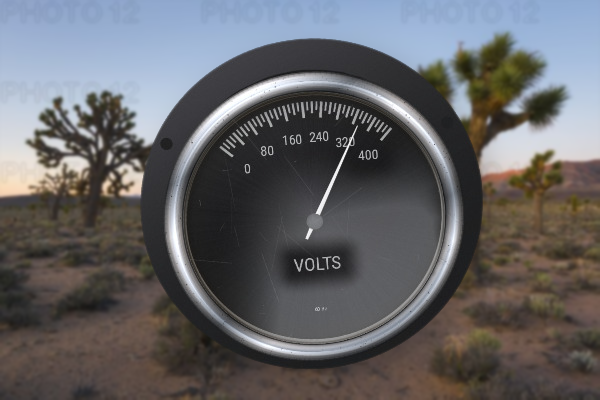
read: 330 V
